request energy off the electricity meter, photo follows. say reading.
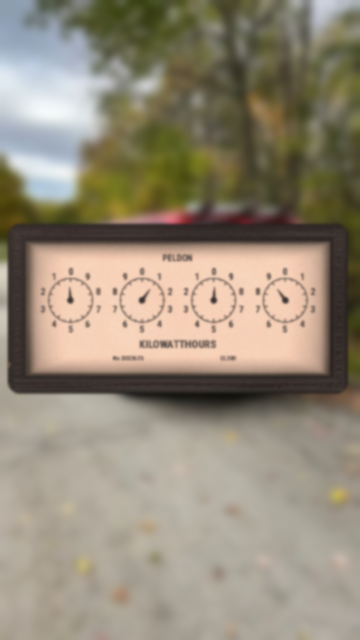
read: 99 kWh
